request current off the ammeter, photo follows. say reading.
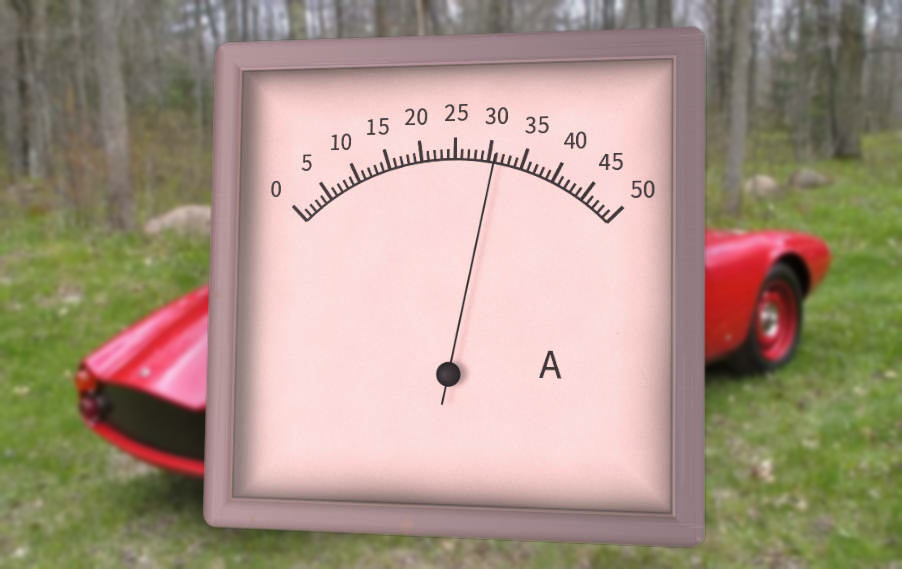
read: 31 A
